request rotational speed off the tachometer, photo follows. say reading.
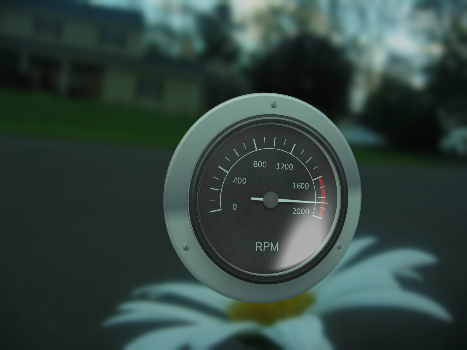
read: 1850 rpm
